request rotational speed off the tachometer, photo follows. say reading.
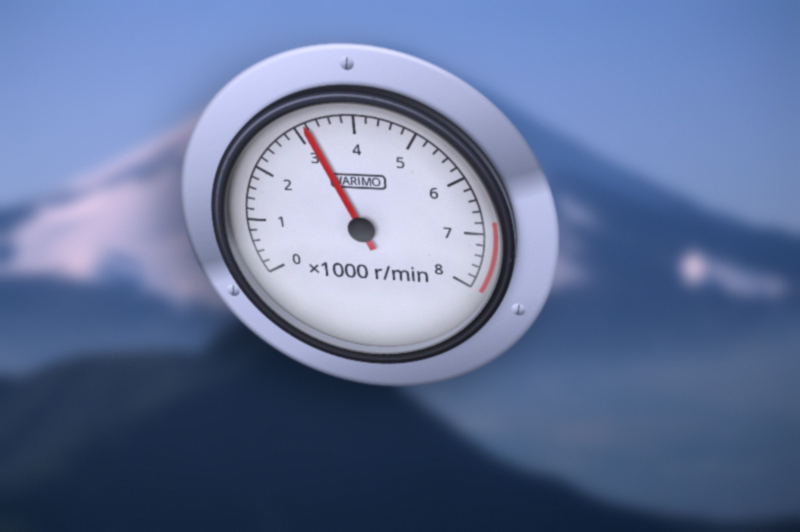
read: 3200 rpm
